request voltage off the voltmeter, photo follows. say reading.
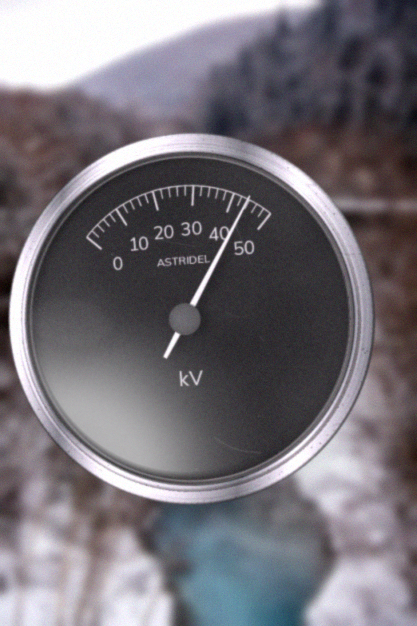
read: 44 kV
